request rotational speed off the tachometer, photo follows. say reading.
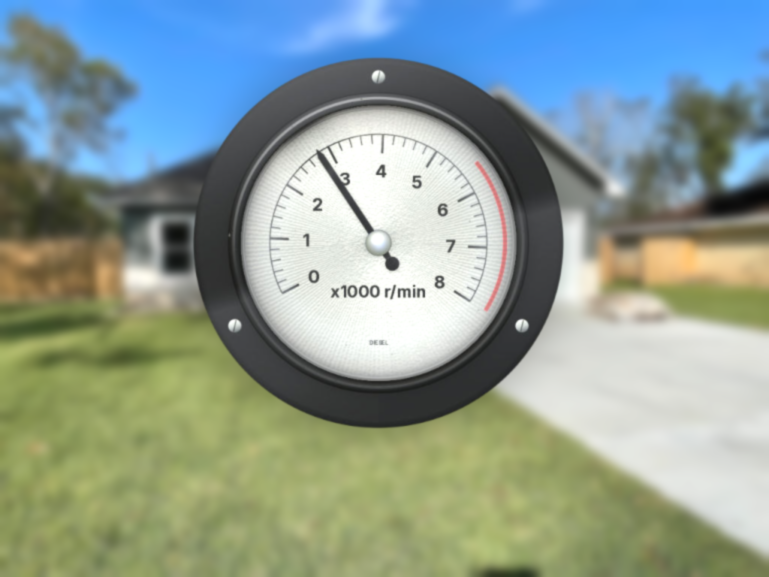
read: 2800 rpm
